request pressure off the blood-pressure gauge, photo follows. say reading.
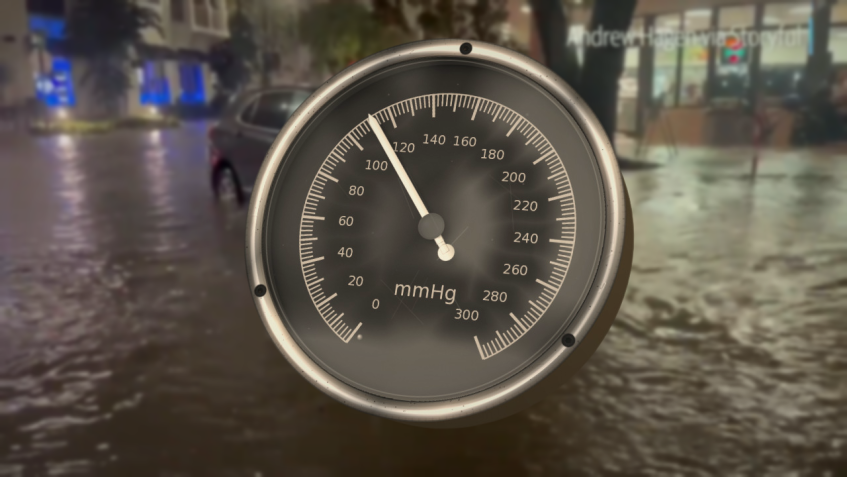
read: 112 mmHg
